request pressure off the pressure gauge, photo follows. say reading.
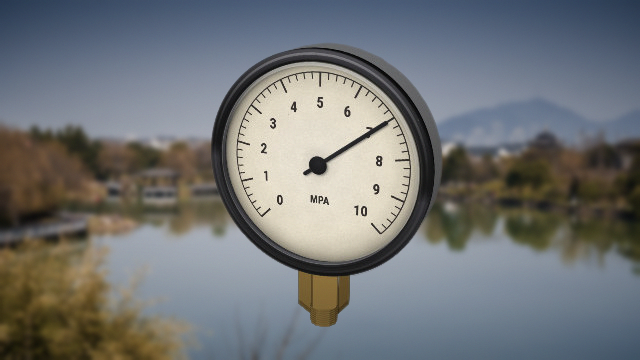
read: 7 MPa
